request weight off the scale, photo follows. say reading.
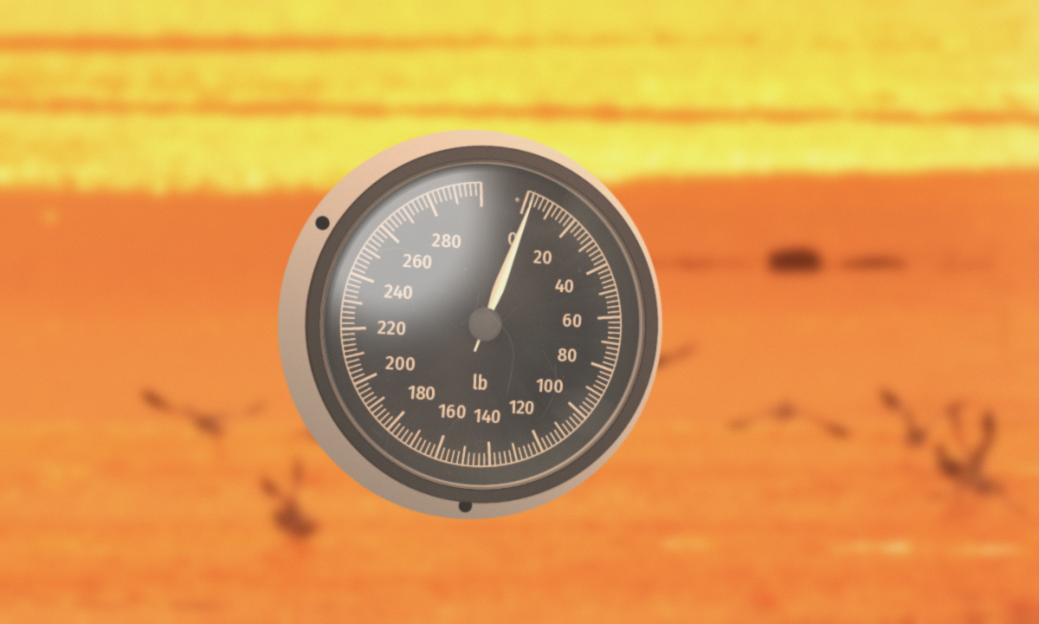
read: 2 lb
